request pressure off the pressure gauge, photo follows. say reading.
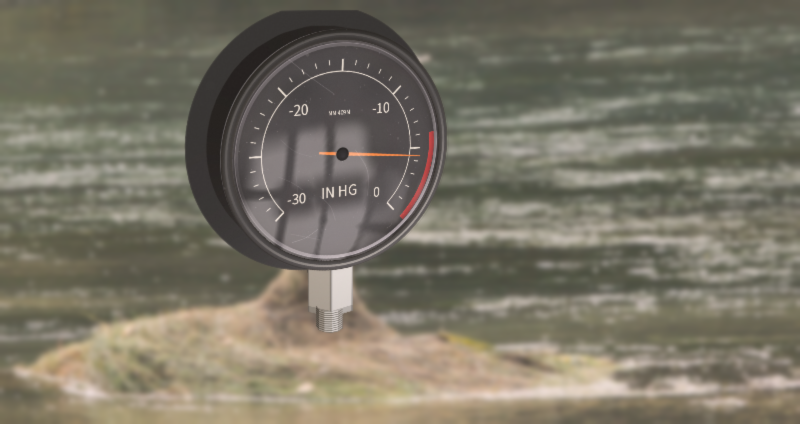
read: -4.5 inHg
